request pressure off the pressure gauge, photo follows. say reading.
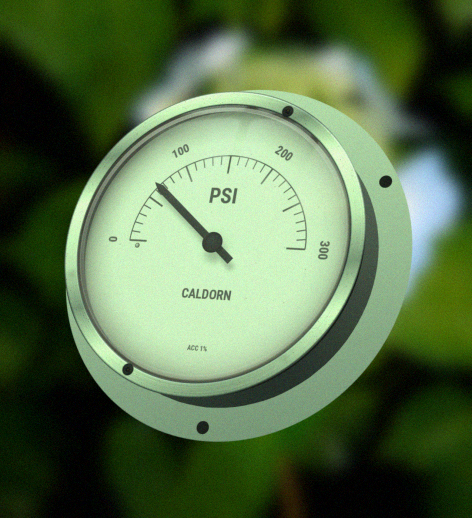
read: 65 psi
